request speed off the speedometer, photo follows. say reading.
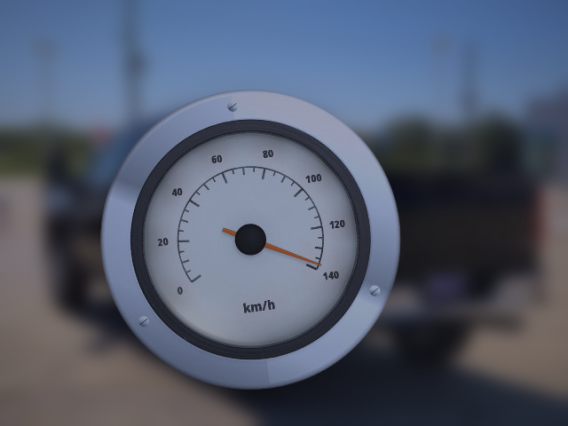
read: 137.5 km/h
